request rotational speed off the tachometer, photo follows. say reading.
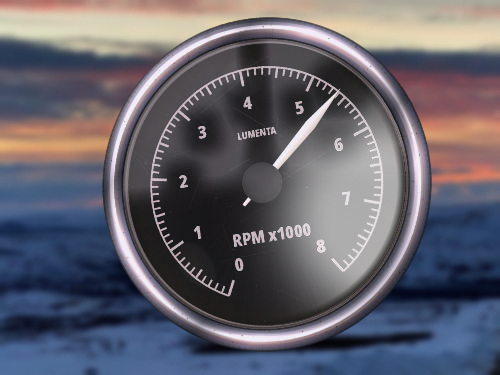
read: 5400 rpm
